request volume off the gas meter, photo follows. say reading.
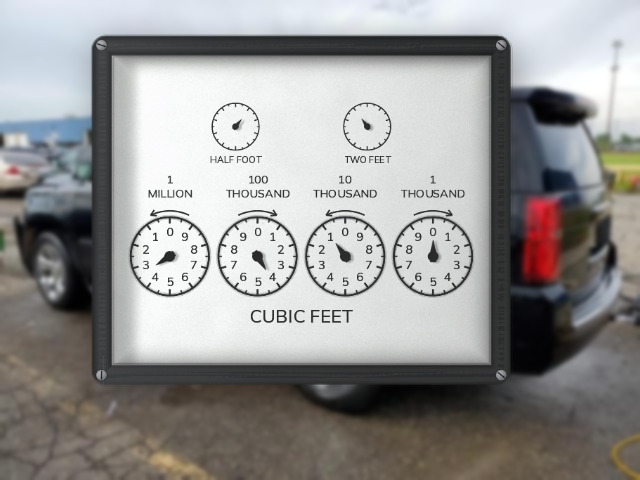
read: 341000 ft³
